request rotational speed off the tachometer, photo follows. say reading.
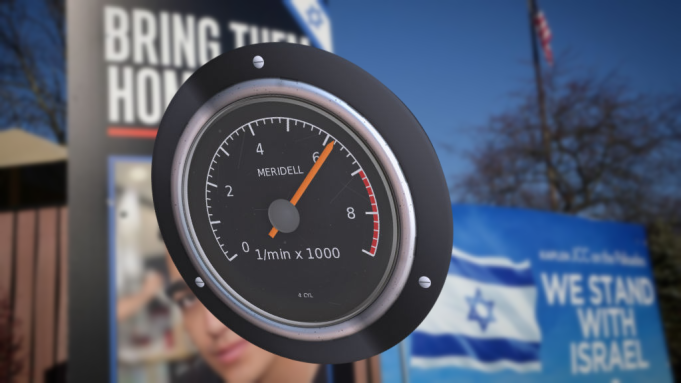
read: 6200 rpm
